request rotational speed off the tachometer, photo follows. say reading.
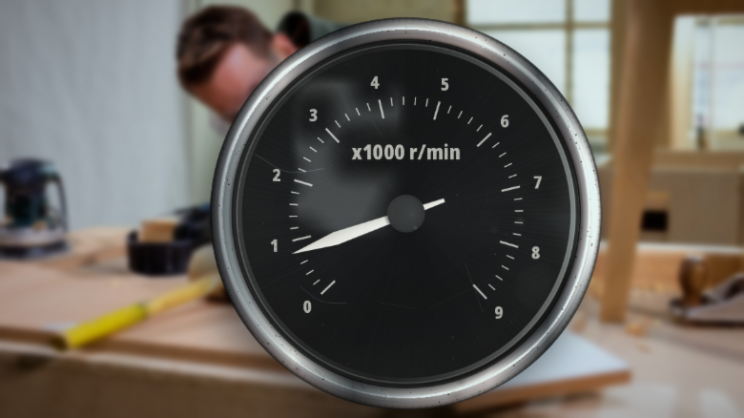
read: 800 rpm
